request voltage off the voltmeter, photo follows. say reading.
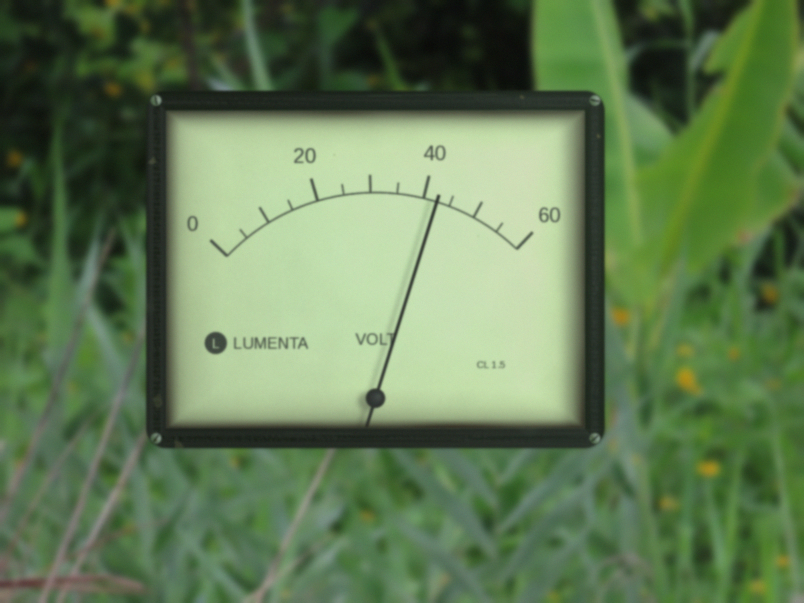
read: 42.5 V
